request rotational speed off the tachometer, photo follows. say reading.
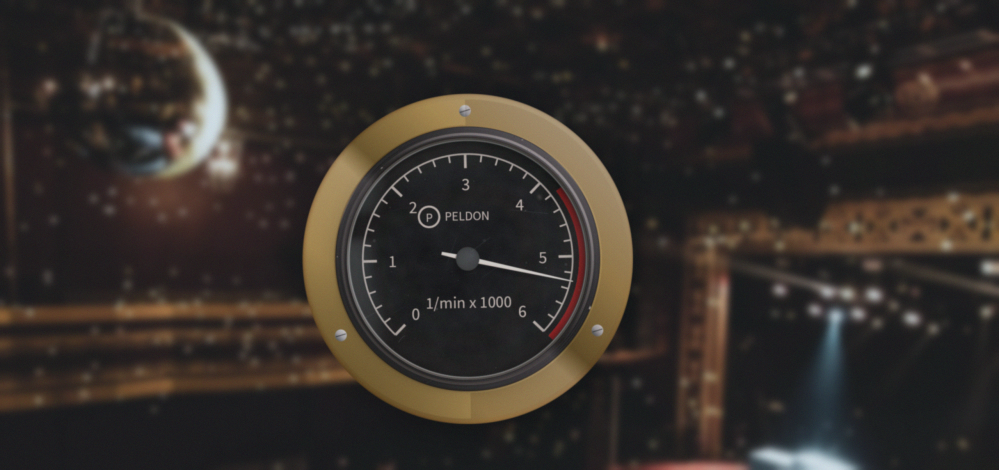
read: 5300 rpm
